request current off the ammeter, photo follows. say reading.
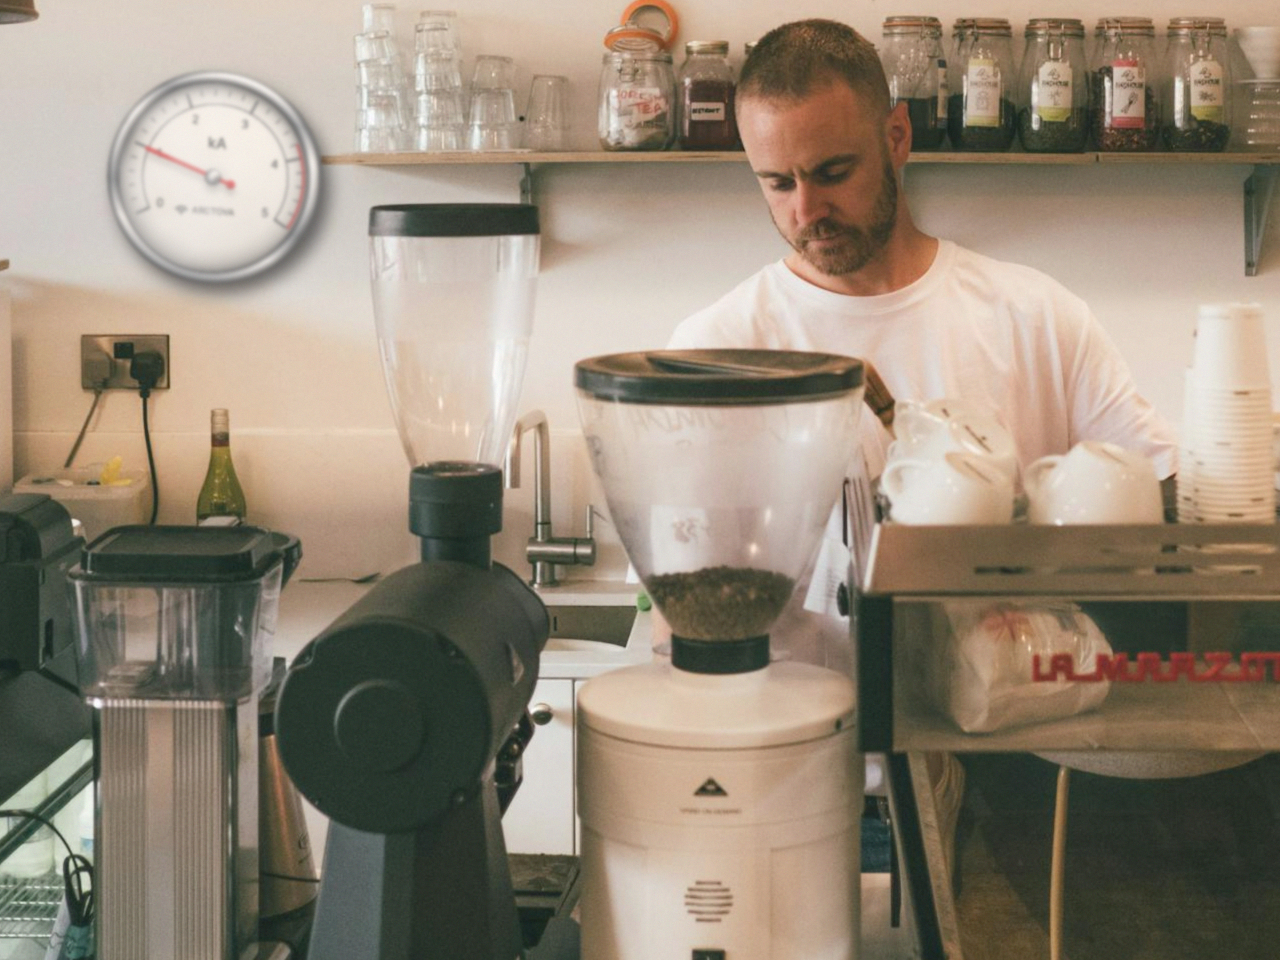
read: 1 kA
